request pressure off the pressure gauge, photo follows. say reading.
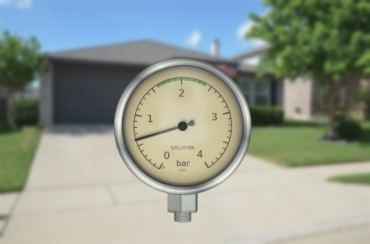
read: 0.6 bar
